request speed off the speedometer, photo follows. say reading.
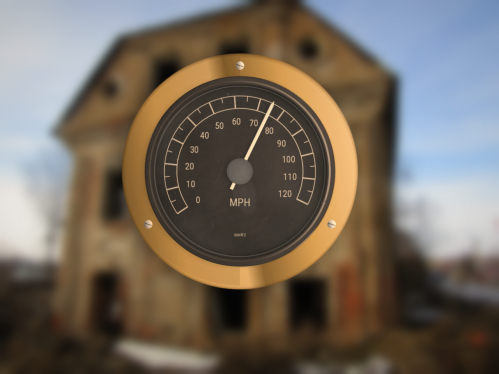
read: 75 mph
